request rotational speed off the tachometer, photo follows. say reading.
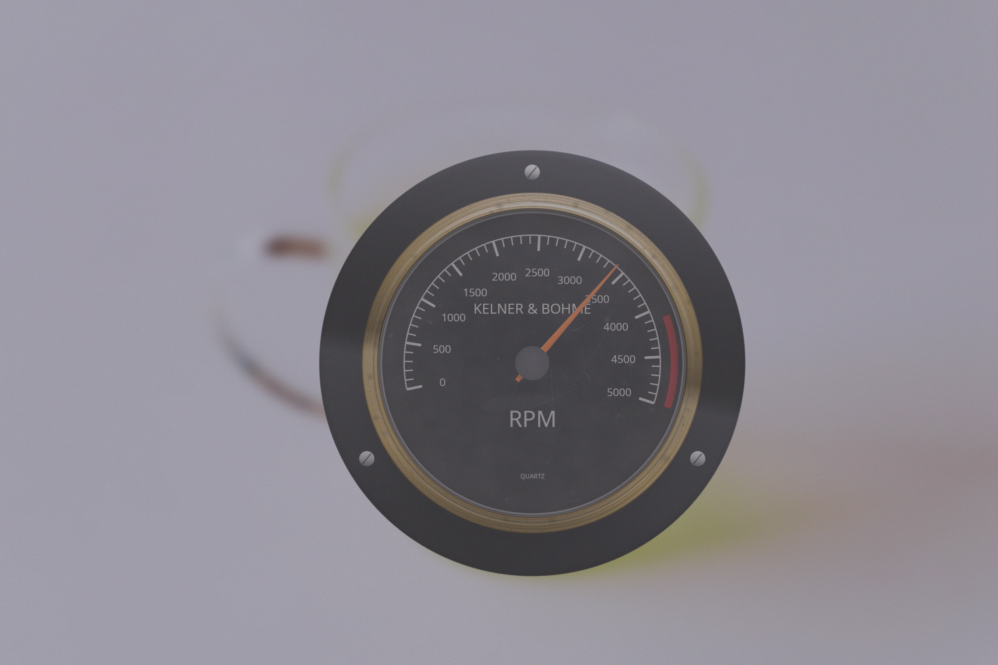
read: 3400 rpm
